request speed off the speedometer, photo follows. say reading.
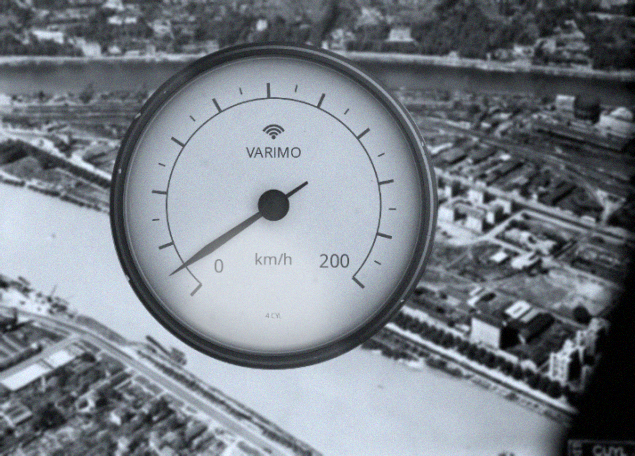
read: 10 km/h
